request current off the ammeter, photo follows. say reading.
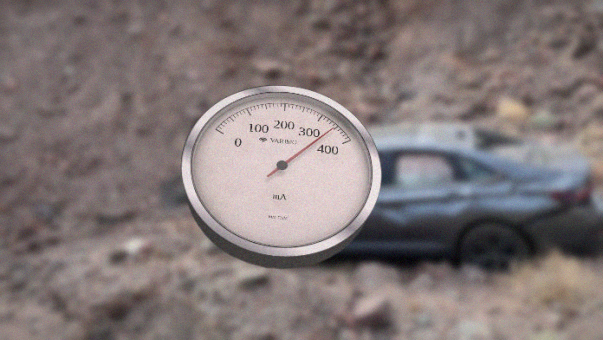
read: 350 mA
